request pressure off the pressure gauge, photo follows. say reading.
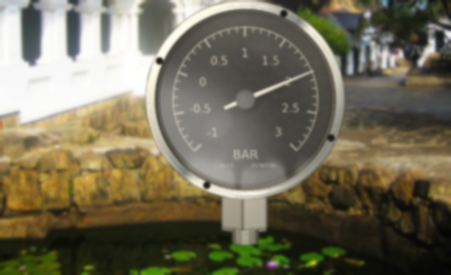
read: 2 bar
